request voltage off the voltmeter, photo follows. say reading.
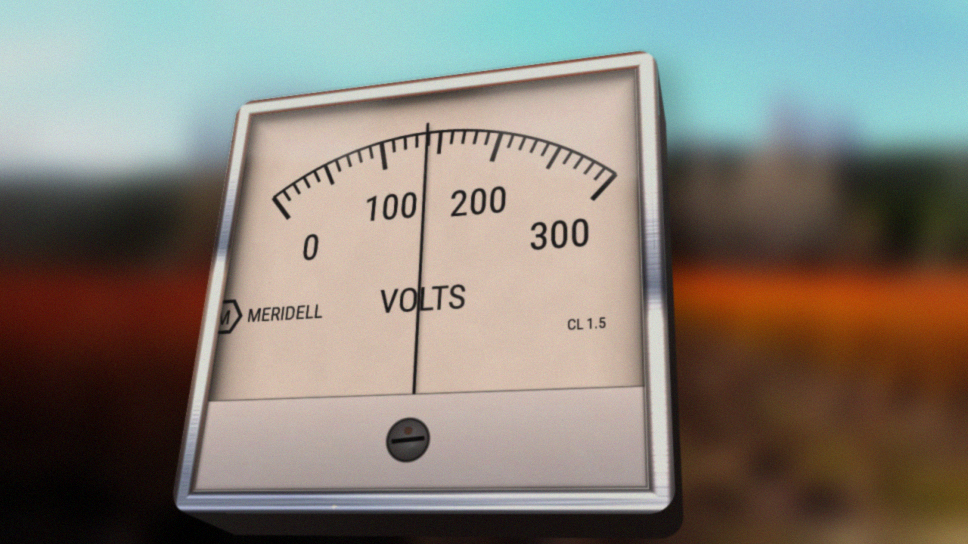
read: 140 V
